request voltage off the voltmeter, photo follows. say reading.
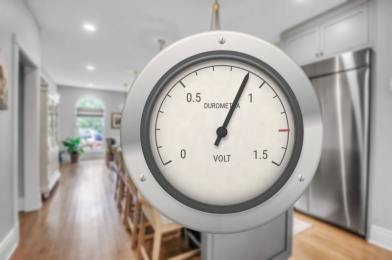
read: 0.9 V
